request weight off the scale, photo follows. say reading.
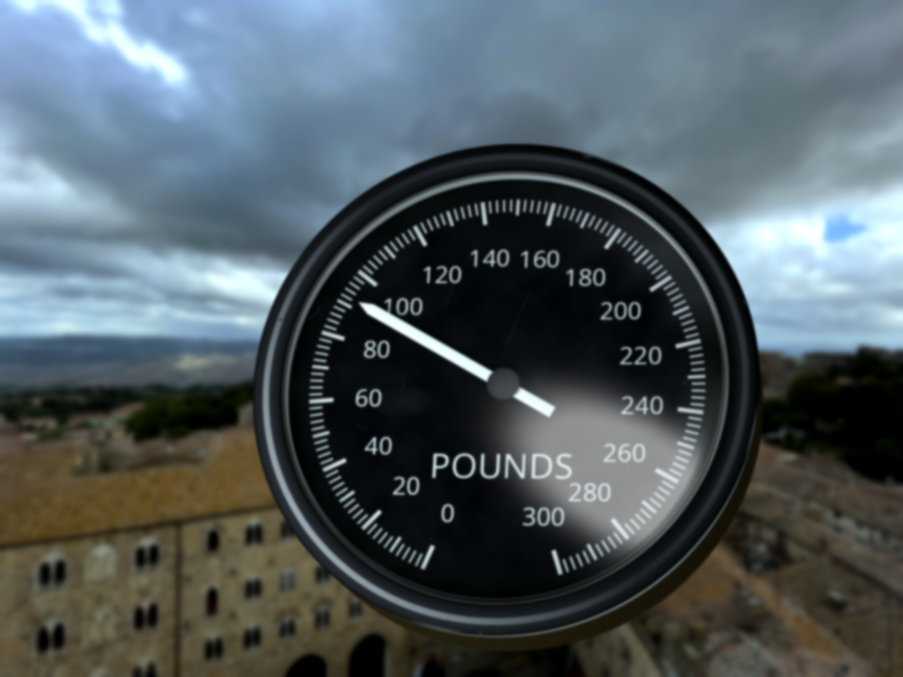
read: 92 lb
